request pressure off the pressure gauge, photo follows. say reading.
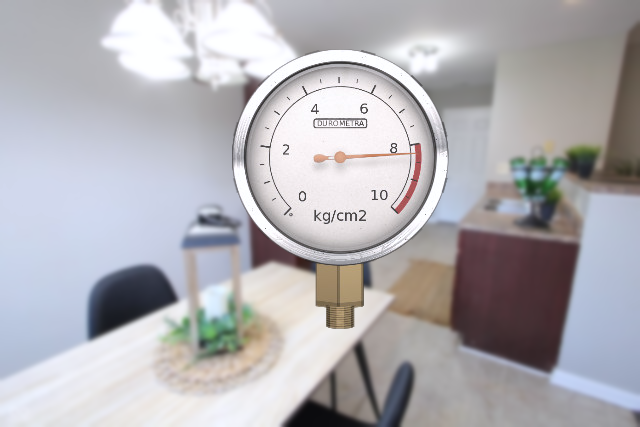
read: 8.25 kg/cm²
